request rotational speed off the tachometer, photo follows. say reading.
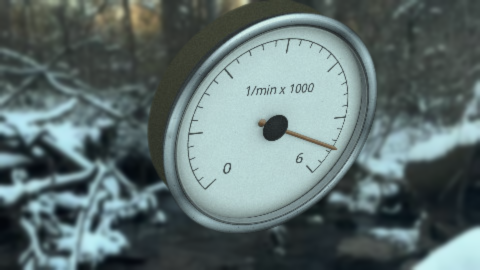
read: 5500 rpm
